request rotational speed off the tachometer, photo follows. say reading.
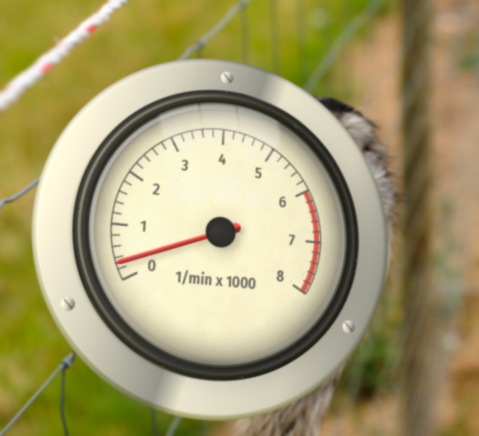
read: 300 rpm
